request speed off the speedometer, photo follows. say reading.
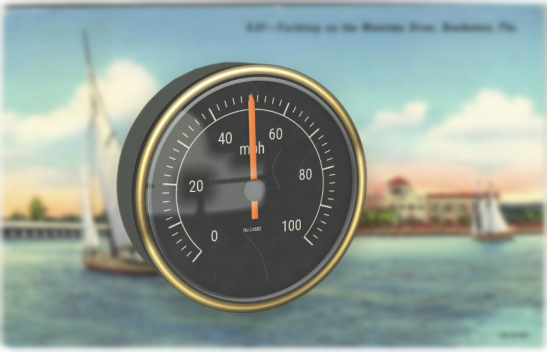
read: 50 mph
